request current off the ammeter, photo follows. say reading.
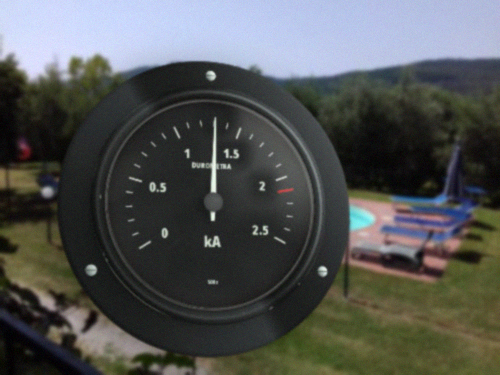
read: 1.3 kA
